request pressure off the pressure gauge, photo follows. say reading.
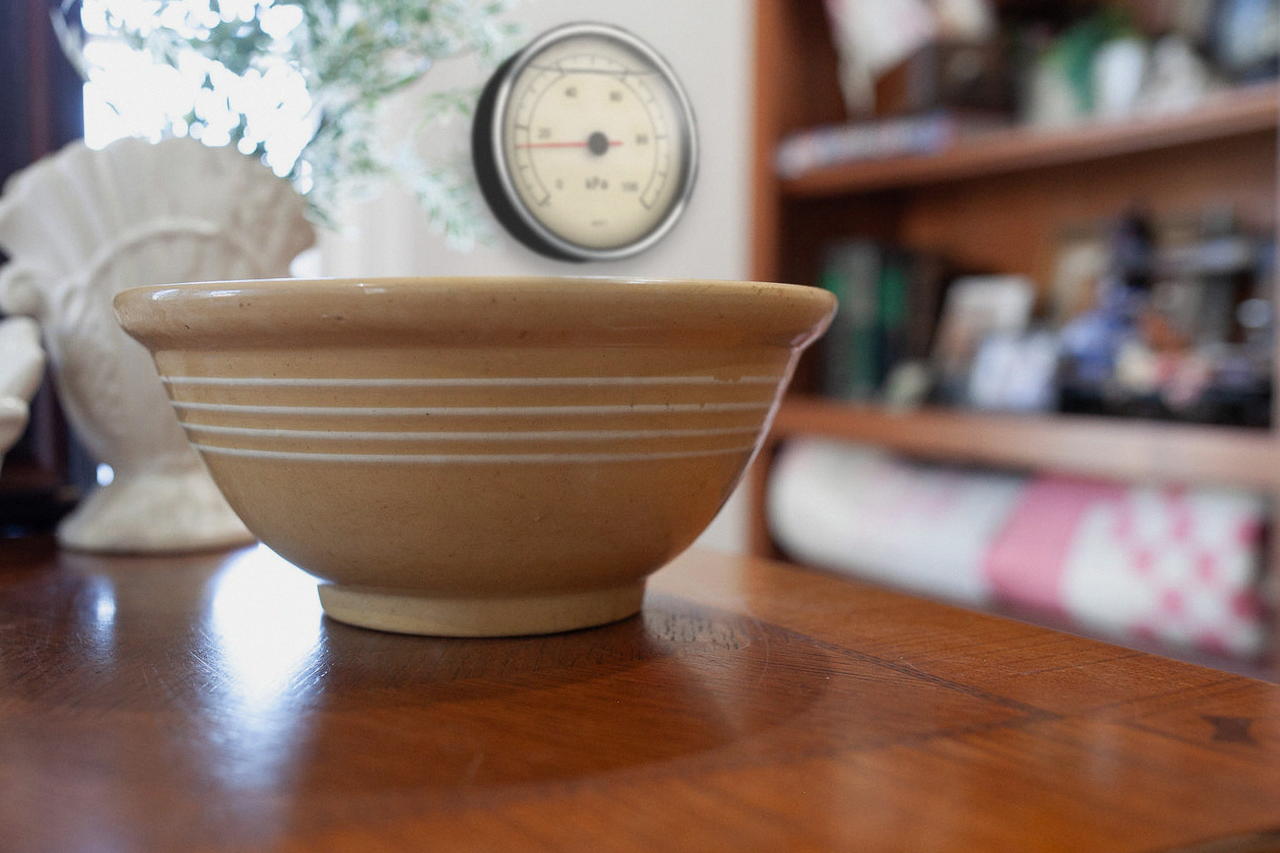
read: 15 kPa
